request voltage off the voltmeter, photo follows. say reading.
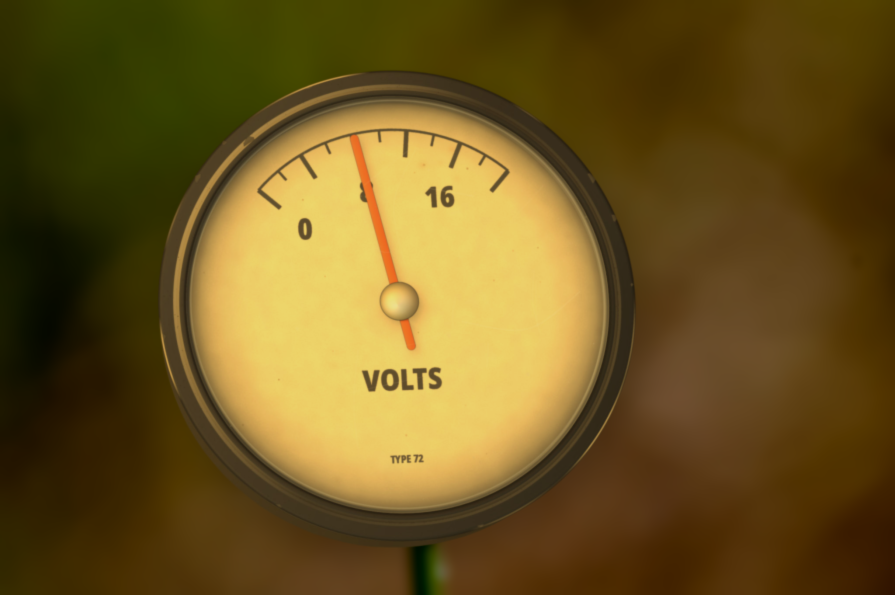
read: 8 V
